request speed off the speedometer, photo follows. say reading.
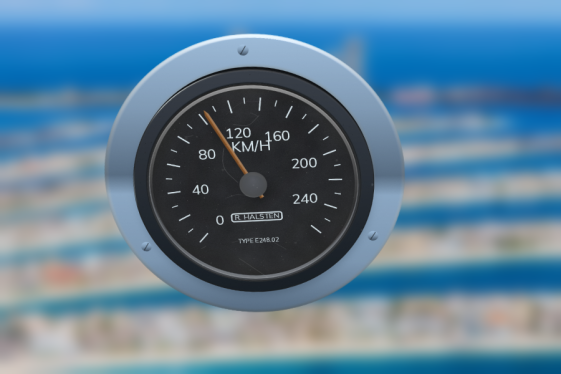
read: 105 km/h
